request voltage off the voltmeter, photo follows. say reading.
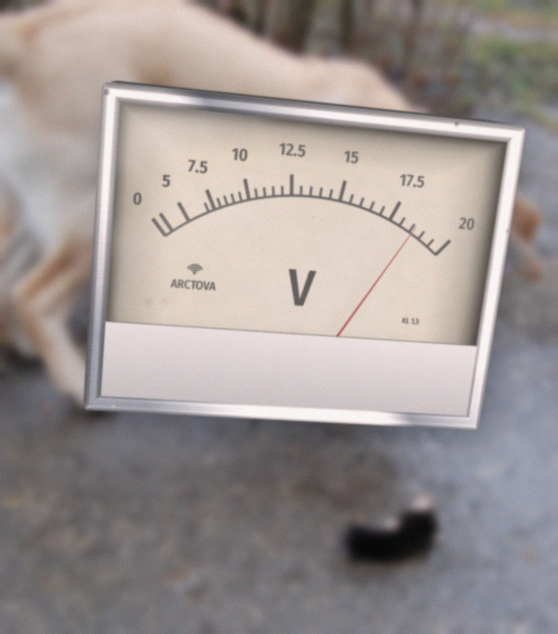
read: 18.5 V
